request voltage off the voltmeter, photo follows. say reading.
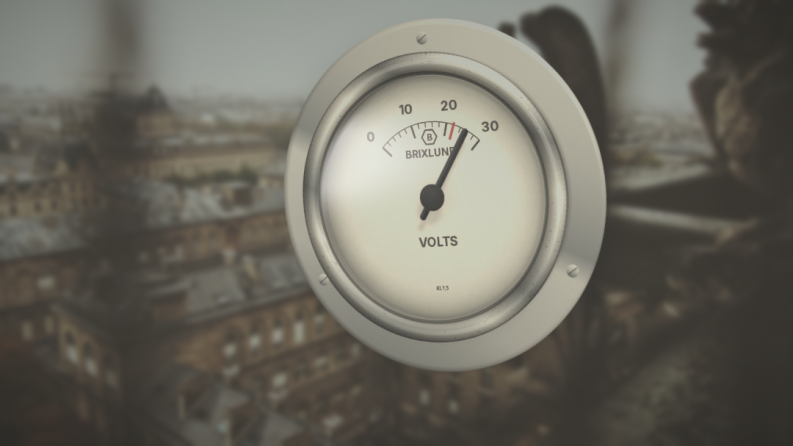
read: 26 V
